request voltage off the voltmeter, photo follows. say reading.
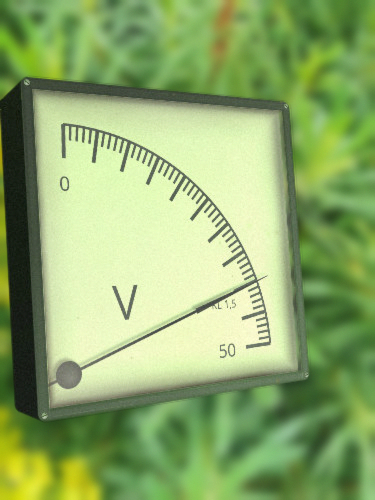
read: 40 V
